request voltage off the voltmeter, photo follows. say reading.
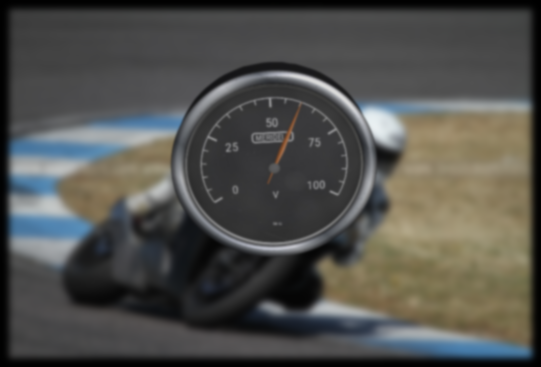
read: 60 V
